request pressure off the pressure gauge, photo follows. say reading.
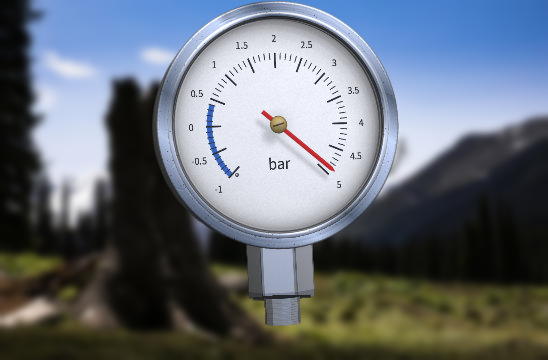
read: 4.9 bar
